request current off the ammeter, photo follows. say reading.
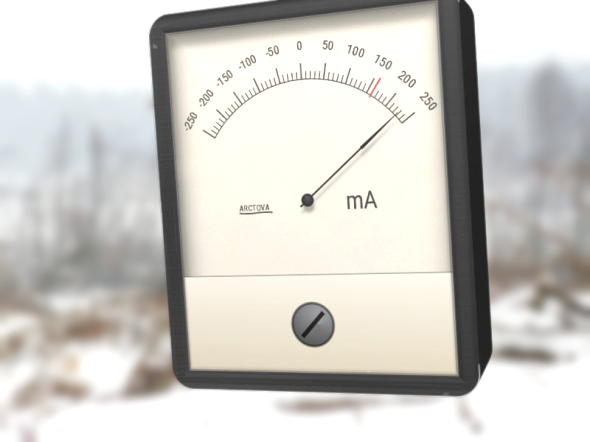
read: 230 mA
